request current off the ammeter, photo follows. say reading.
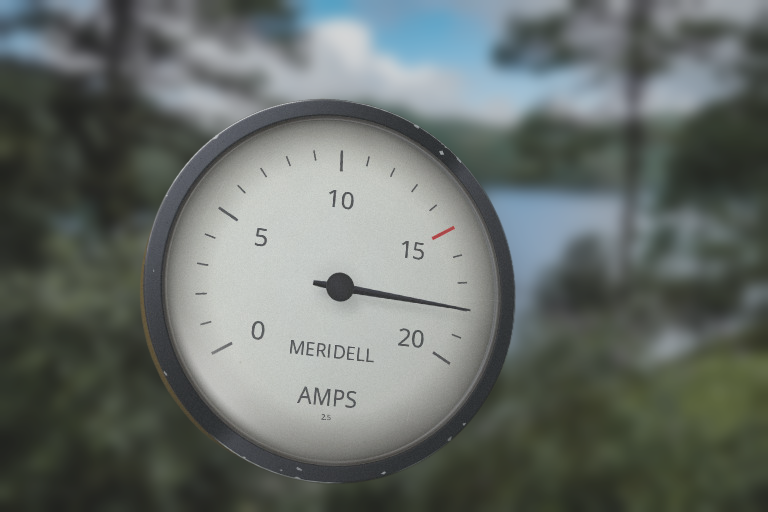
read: 18 A
